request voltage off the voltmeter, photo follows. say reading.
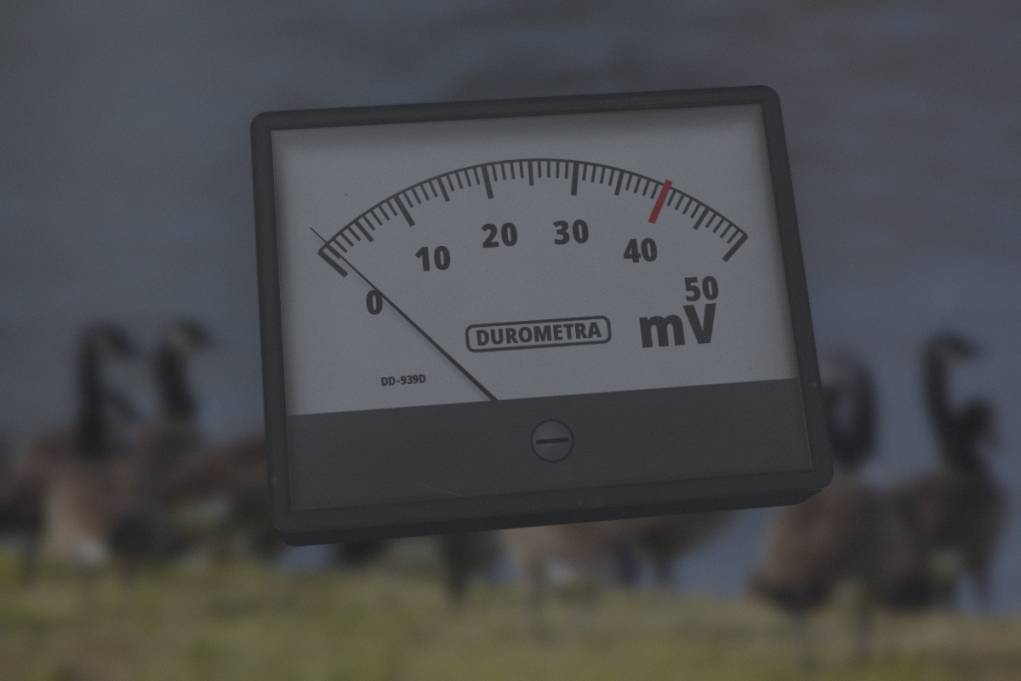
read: 1 mV
